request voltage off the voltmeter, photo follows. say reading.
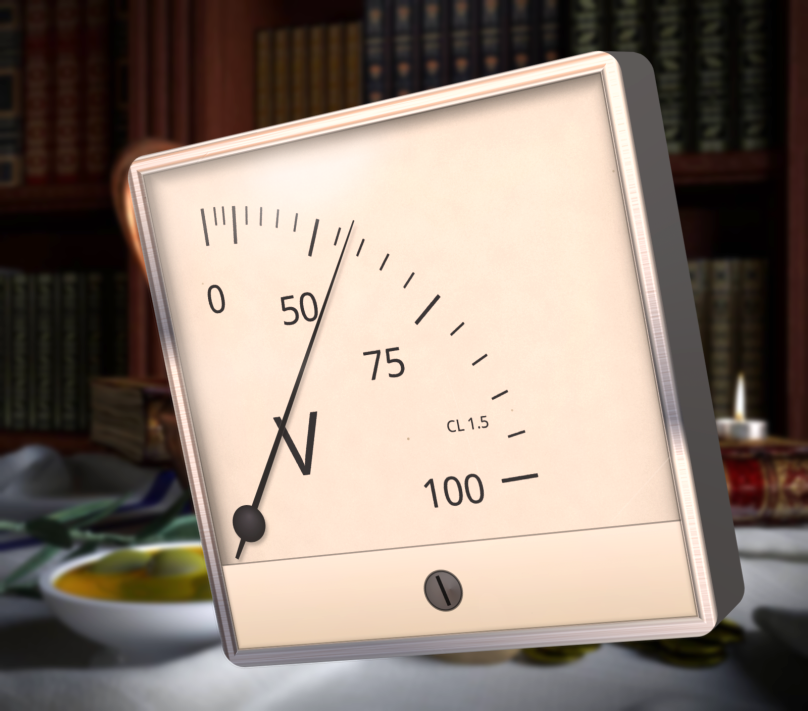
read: 57.5 V
